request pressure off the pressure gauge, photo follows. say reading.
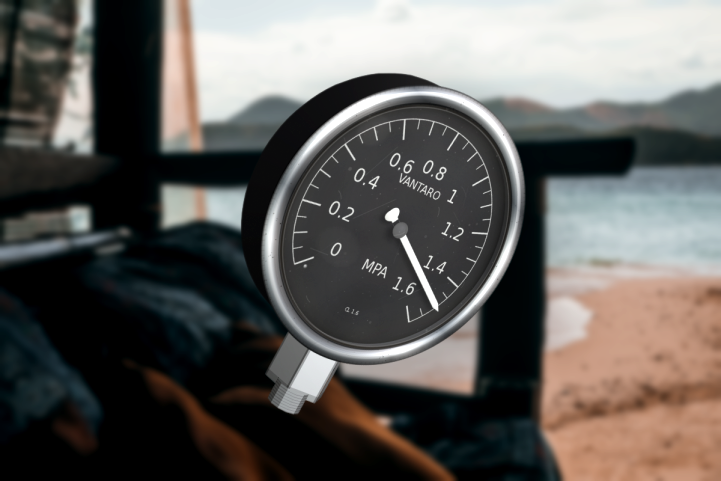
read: 1.5 MPa
